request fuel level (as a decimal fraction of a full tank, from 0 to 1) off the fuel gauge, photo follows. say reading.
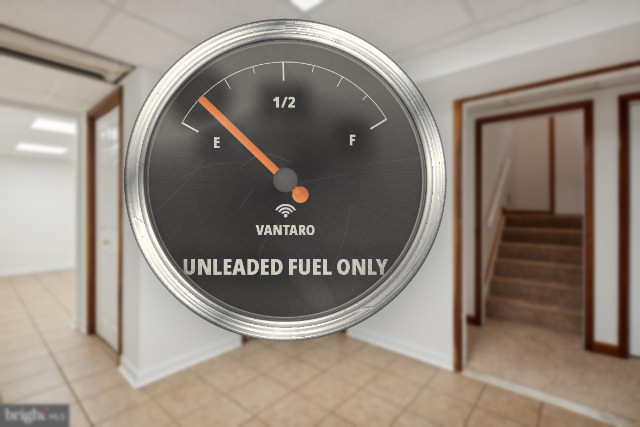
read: 0.125
